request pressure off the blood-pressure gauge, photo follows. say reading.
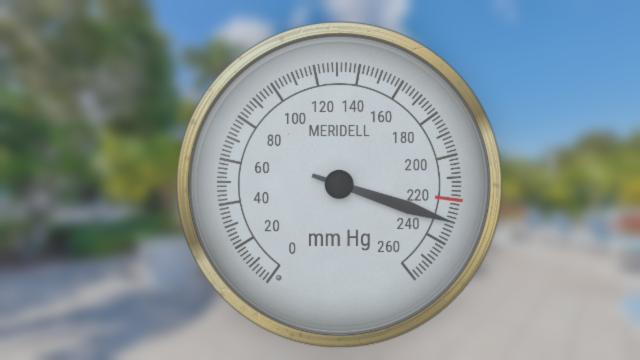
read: 230 mmHg
